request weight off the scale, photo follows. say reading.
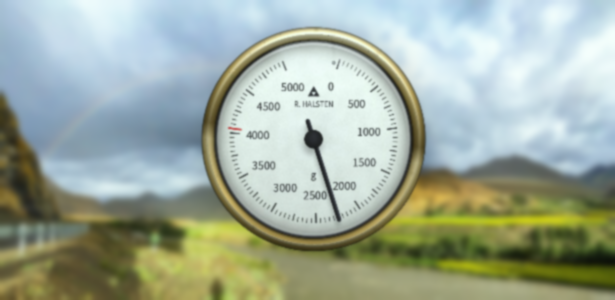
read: 2250 g
